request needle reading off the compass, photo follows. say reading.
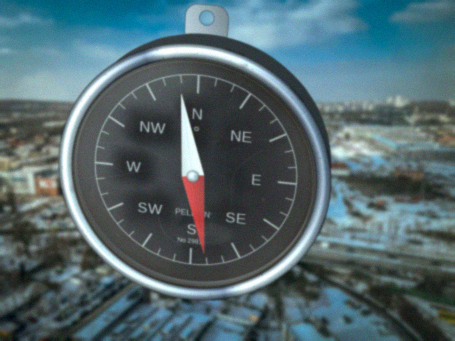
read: 170 °
